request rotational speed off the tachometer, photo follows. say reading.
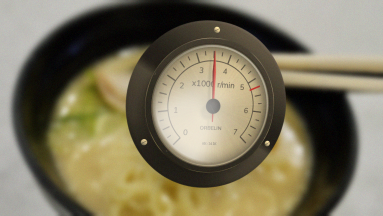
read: 3500 rpm
